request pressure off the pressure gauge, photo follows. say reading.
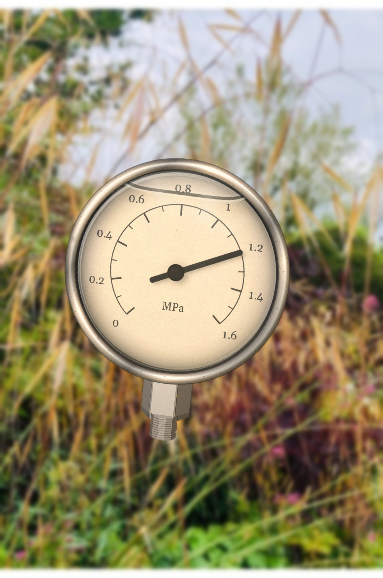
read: 1.2 MPa
